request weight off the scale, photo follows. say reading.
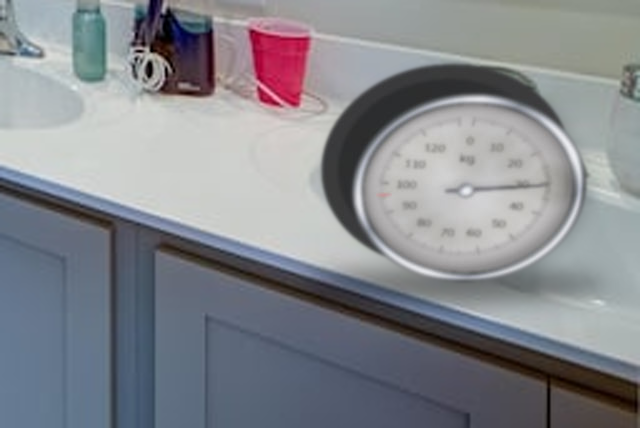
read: 30 kg
